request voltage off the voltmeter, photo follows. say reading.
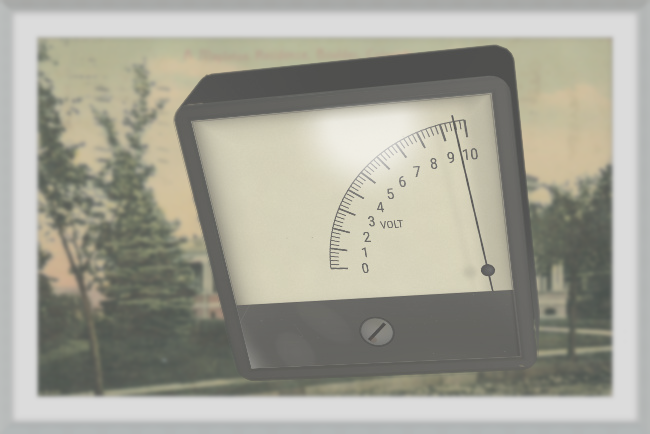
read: 9.6 V
